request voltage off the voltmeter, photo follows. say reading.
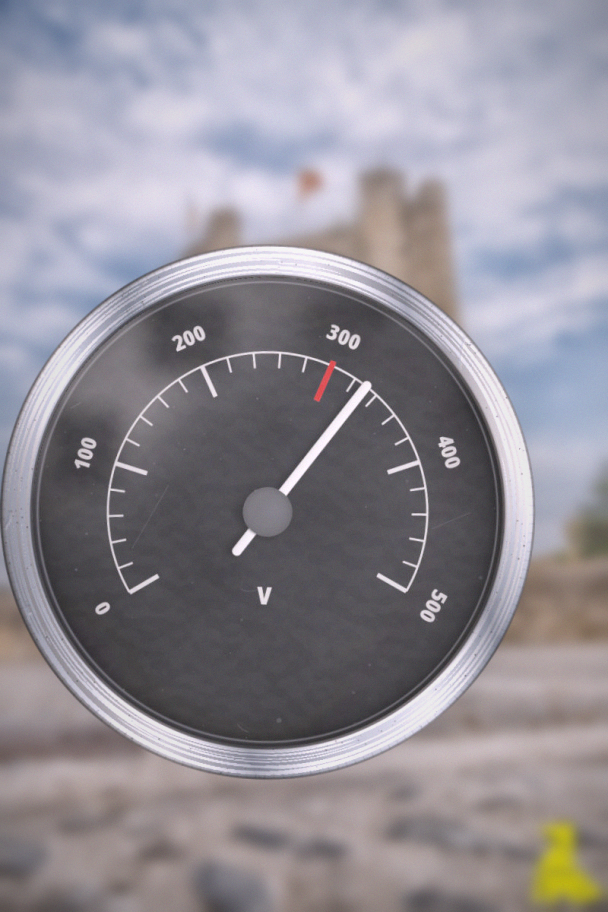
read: 330 V
